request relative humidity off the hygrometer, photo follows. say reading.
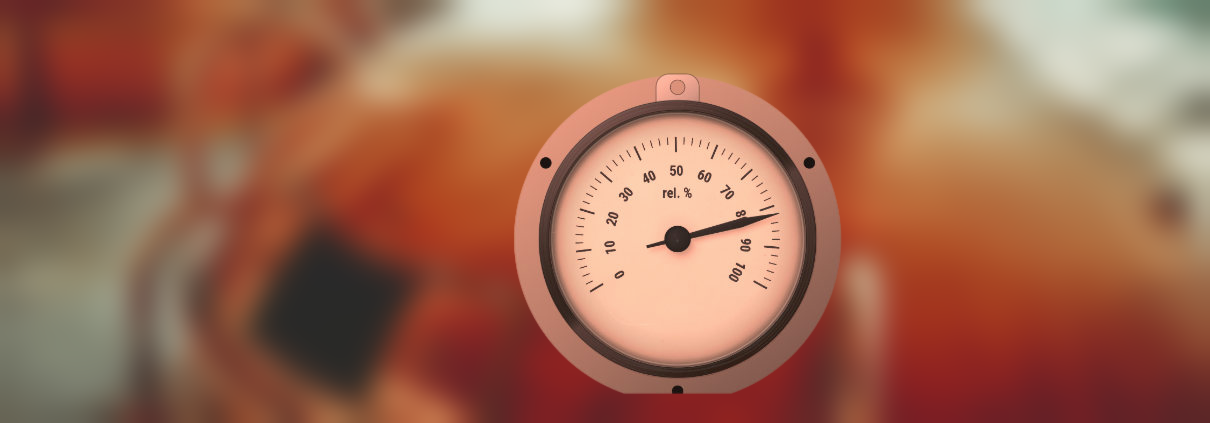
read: 82 %
